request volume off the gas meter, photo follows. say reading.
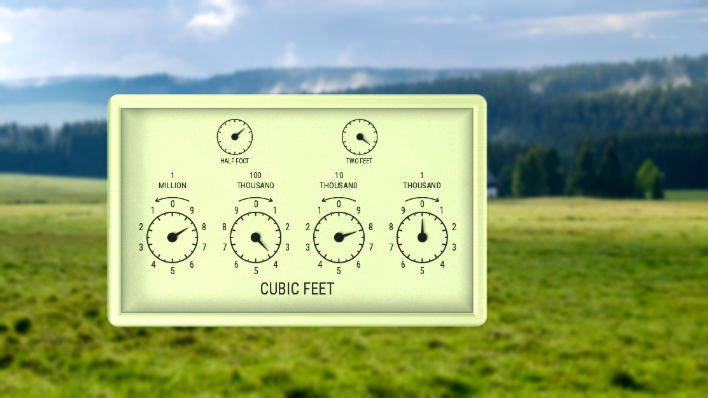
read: 838000 ft³
